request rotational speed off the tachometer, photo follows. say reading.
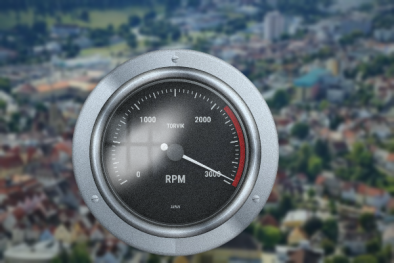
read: 2950 rpm
